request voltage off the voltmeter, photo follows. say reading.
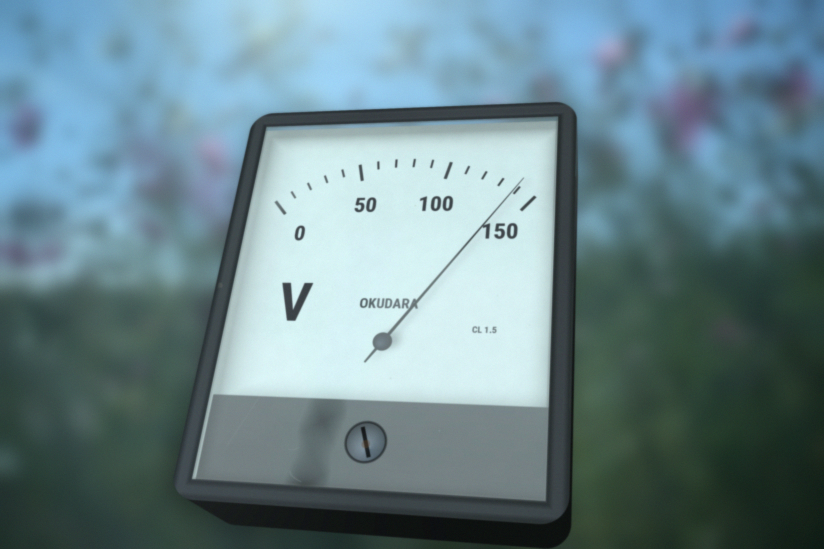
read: 140 V
